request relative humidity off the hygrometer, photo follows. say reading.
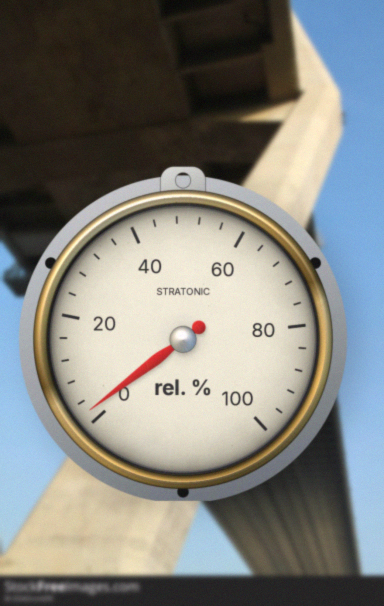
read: 2 %
